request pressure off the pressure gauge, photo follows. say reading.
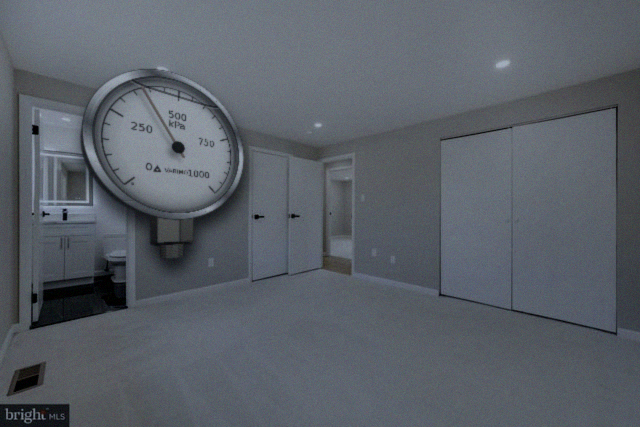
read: 375 kPa
